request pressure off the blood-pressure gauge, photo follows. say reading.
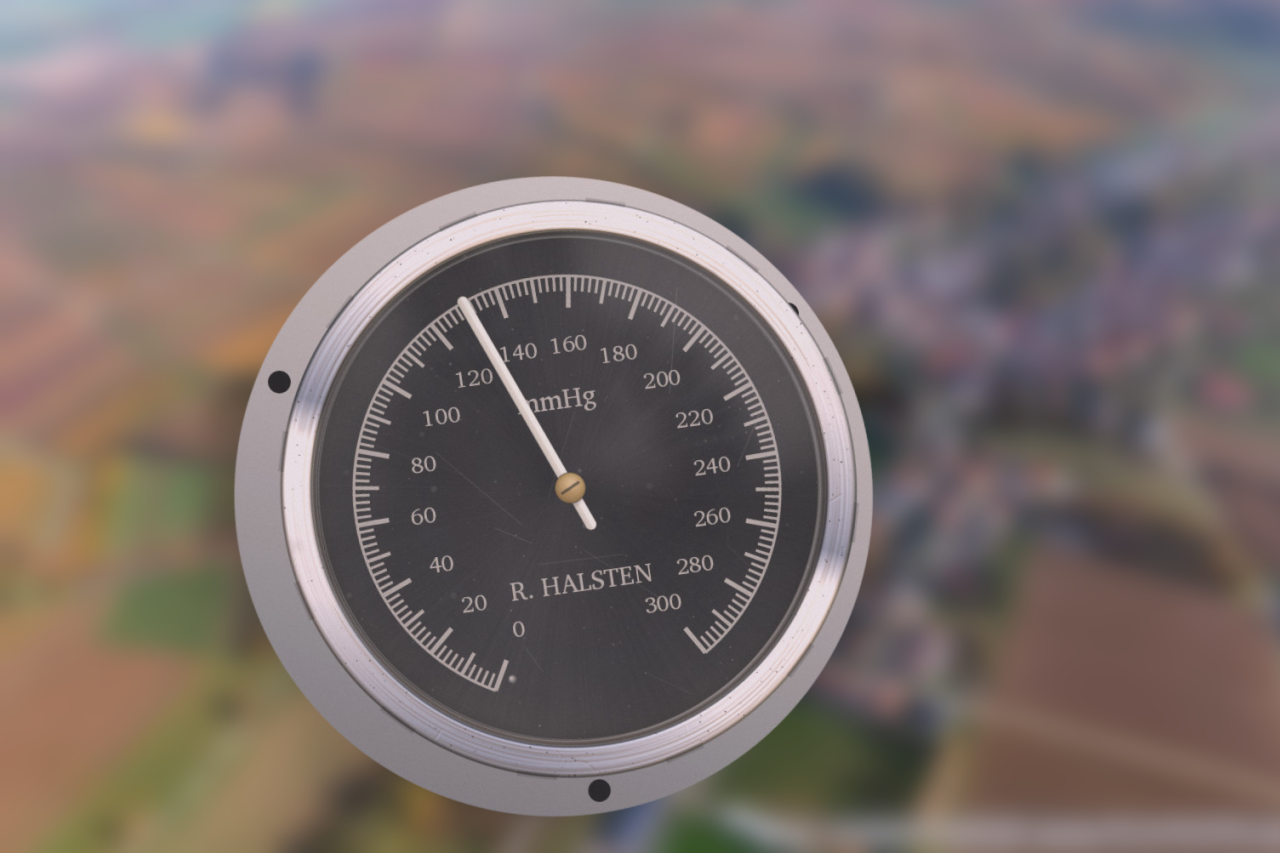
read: 130 mmHg
